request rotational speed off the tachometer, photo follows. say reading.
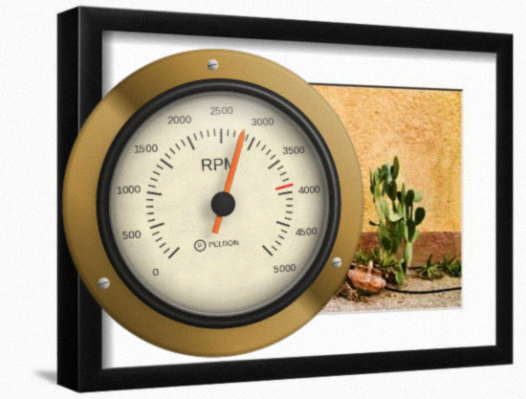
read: 2800 rpm
